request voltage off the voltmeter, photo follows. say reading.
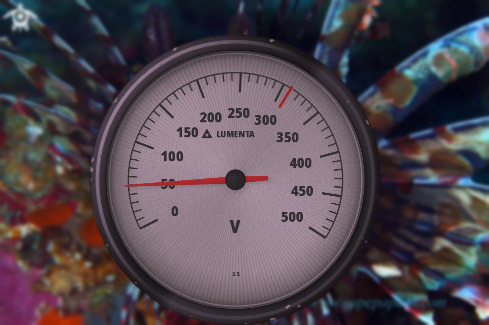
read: 50 V
